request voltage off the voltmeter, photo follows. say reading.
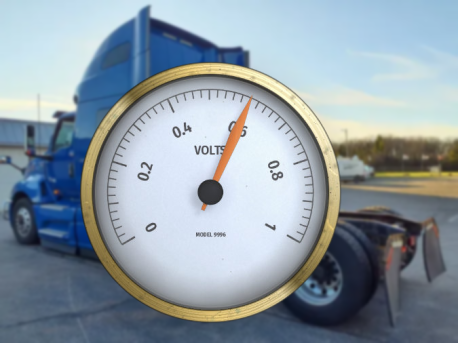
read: 0.6 V
